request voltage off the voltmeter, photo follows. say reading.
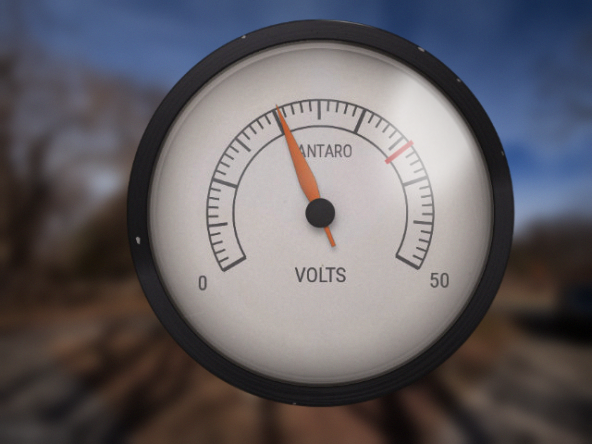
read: 20.5 V
